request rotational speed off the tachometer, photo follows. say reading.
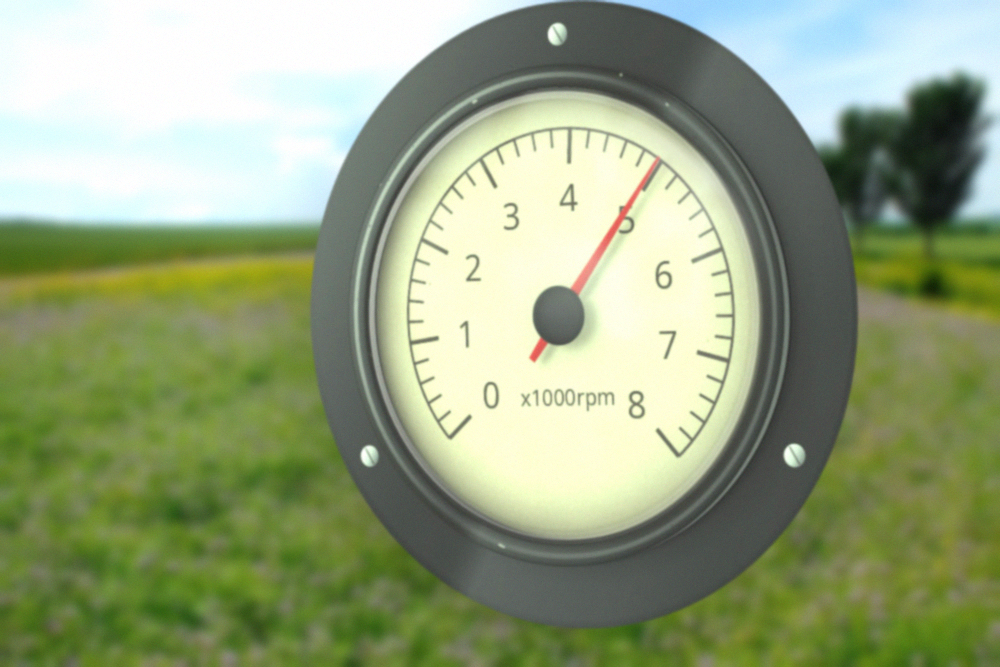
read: 5000 rpm
